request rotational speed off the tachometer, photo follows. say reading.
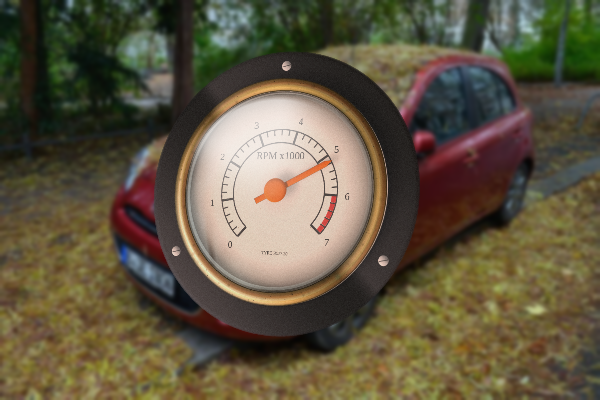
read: 5200 rpm
